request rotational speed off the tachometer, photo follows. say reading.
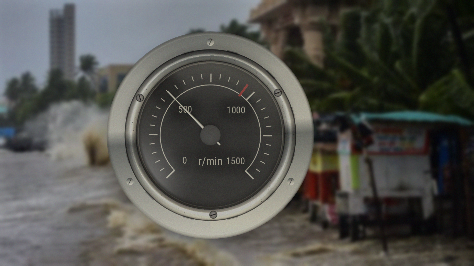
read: 500 rpm
